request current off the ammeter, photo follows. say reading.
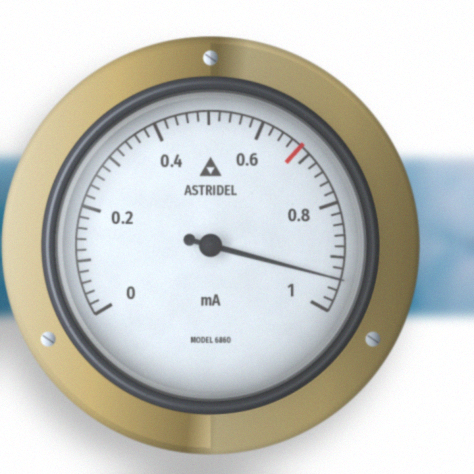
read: 0.94 mA
